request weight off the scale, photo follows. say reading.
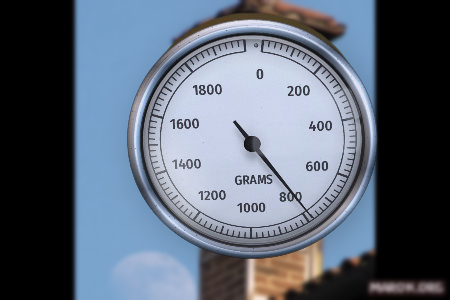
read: 780 g
